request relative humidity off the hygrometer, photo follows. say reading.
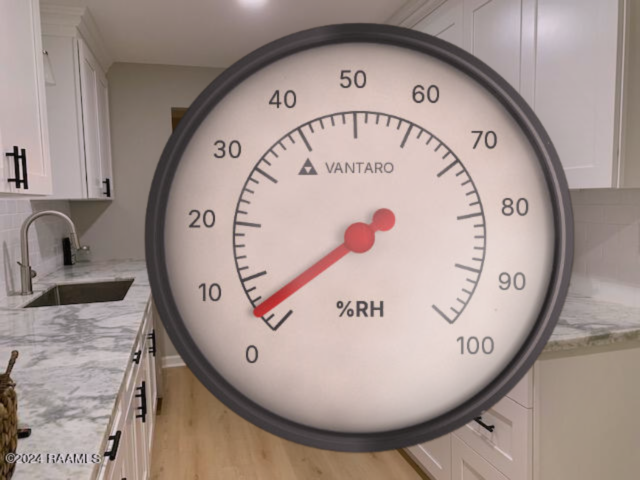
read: 4 %
